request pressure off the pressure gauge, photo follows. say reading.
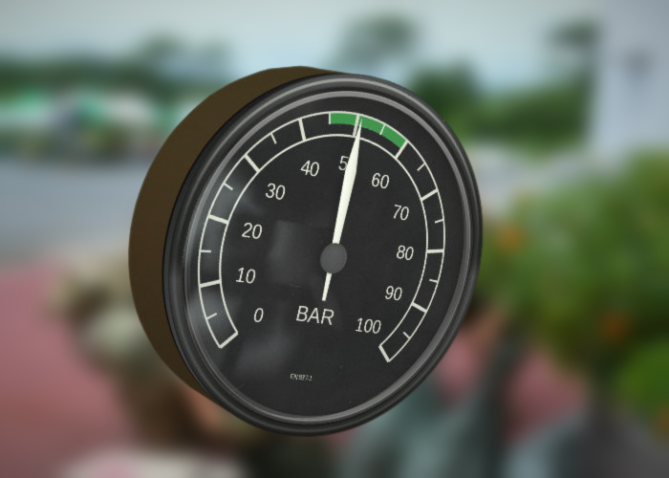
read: 50 bar
